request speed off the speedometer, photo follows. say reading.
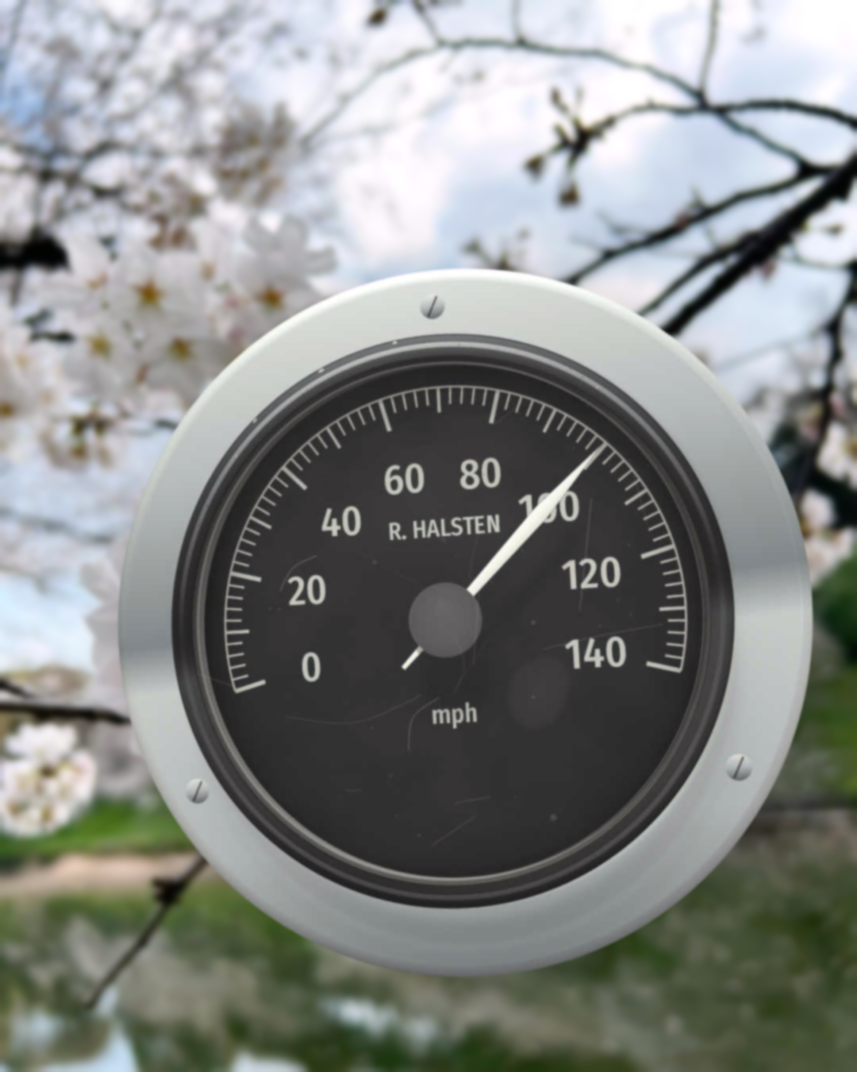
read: 100 mph
